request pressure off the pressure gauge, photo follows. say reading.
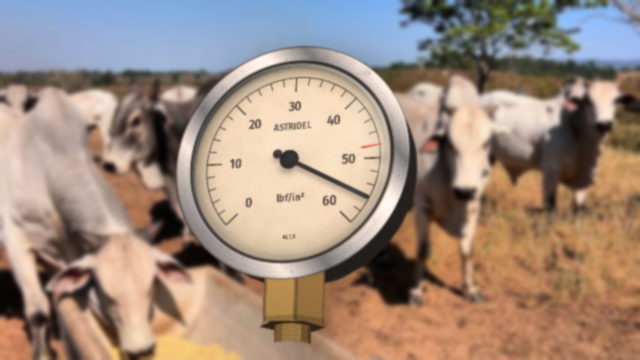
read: 56 psi
